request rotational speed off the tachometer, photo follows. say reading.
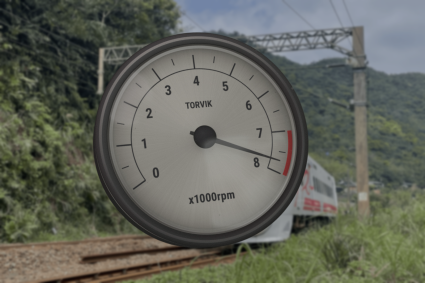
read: 7750 rpm
